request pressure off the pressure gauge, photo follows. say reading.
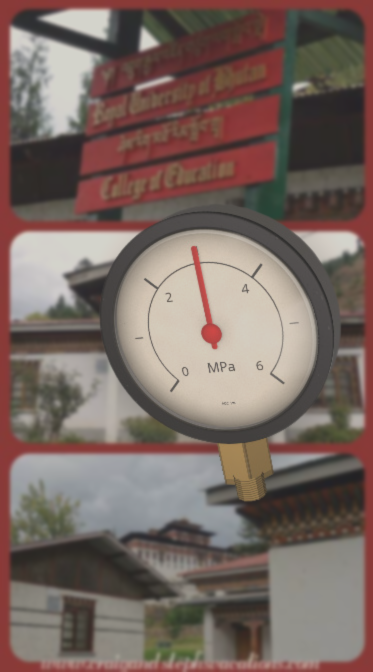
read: 3 MPa
